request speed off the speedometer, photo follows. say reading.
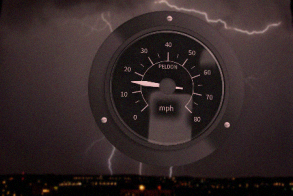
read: 15 mph
